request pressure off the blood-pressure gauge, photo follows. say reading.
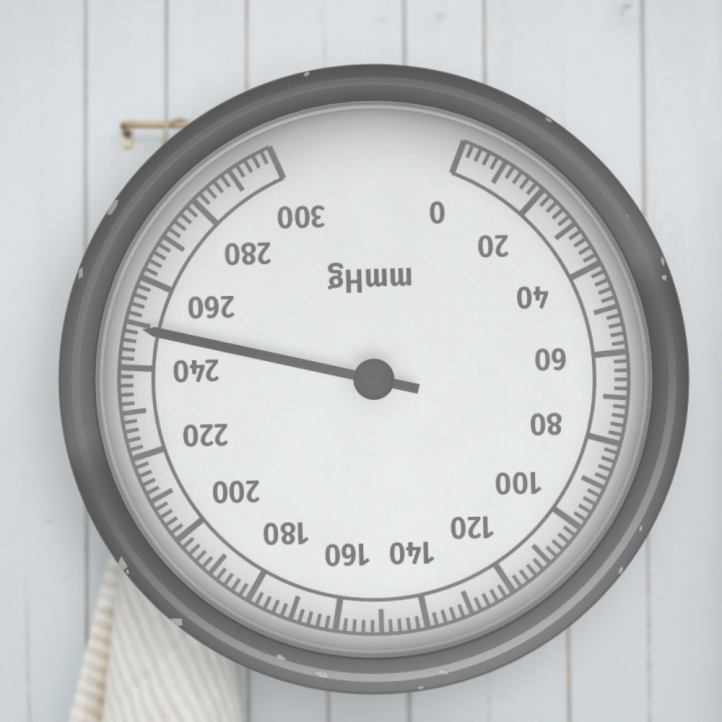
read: 249 mmHg
